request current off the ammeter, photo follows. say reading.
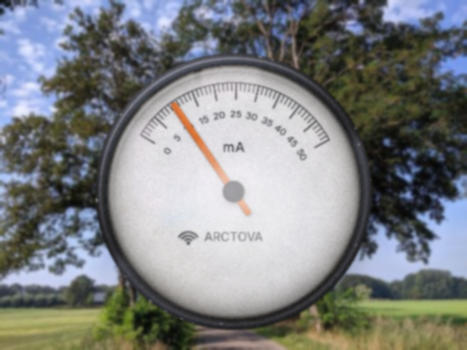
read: 10 mA
